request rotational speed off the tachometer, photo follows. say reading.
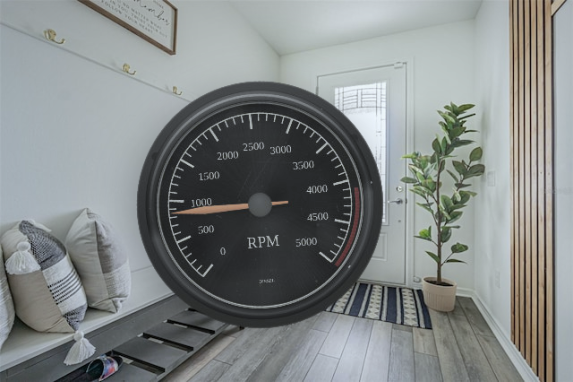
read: 850 rpm
